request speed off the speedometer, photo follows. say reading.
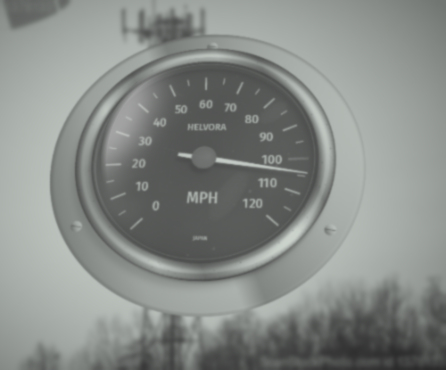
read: 105 mph
